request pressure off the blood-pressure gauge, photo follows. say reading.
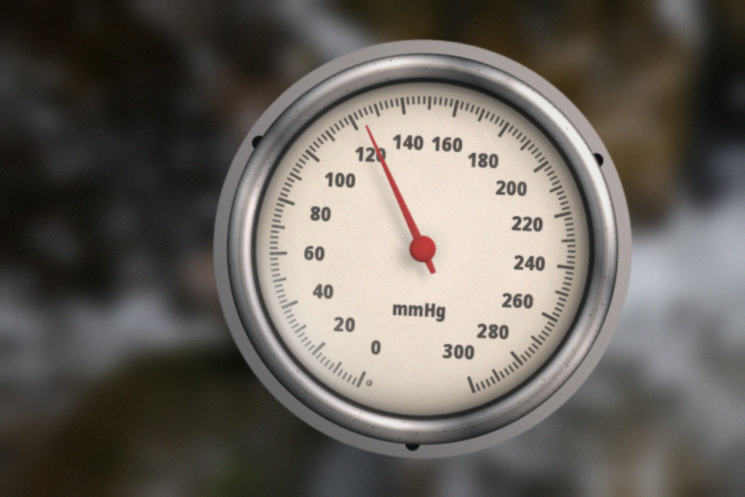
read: 124 mmHg
